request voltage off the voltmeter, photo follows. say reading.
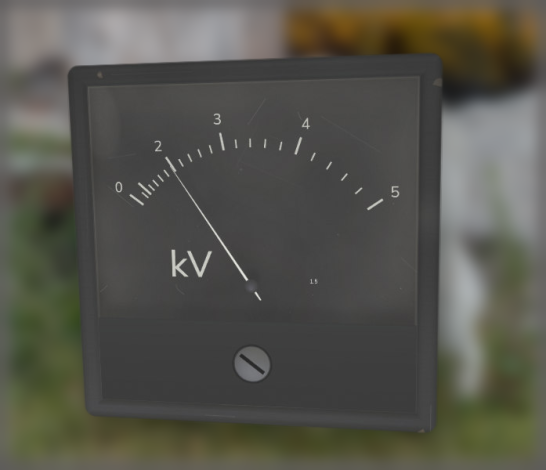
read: 2 kV
